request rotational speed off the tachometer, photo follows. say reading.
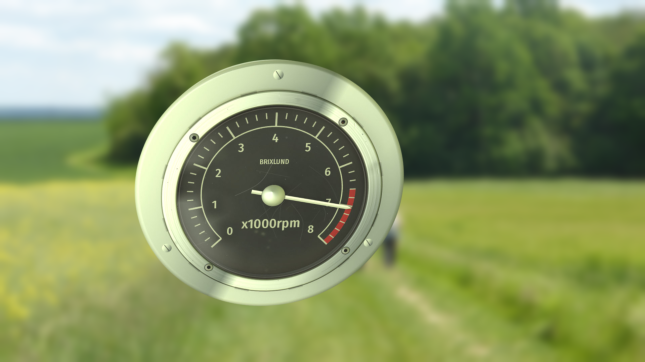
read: 7000 rpm
